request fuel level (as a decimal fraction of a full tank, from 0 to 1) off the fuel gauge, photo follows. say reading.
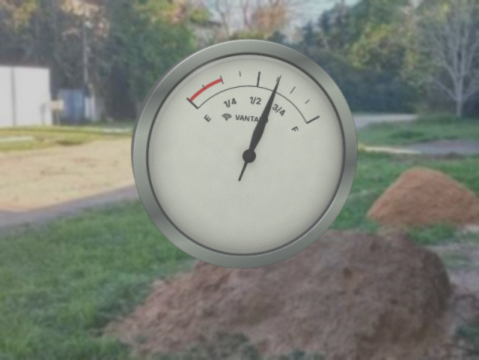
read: 0.625
